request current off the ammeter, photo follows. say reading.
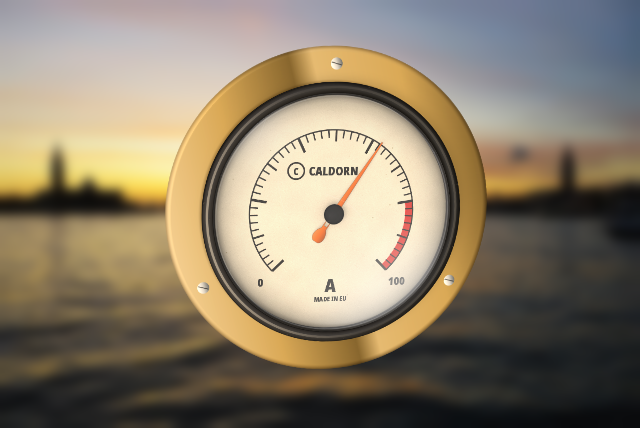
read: 62 A
